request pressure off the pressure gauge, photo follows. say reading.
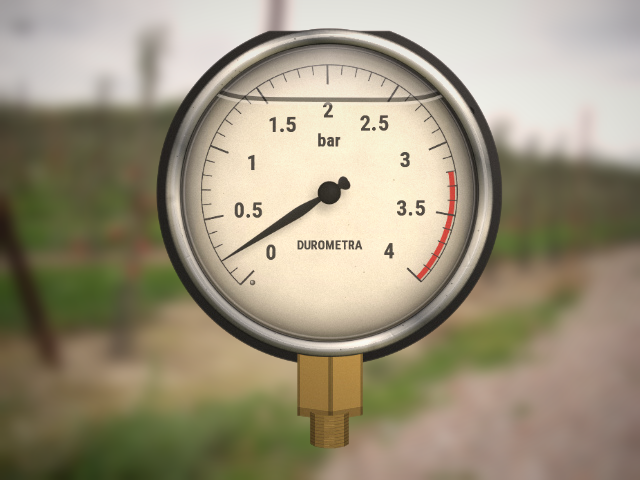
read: 0.2 bar
